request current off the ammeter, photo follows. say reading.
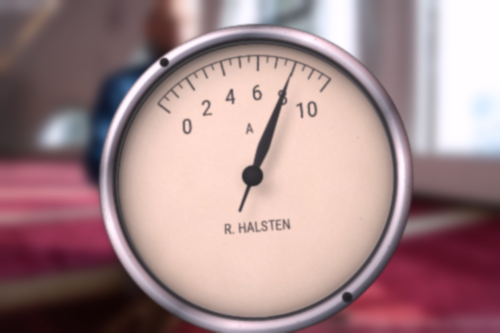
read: 8 A
